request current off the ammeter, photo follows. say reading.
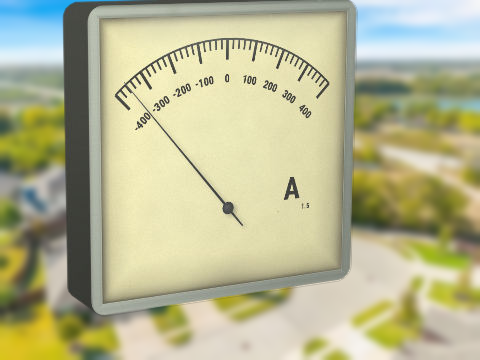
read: -360 A
